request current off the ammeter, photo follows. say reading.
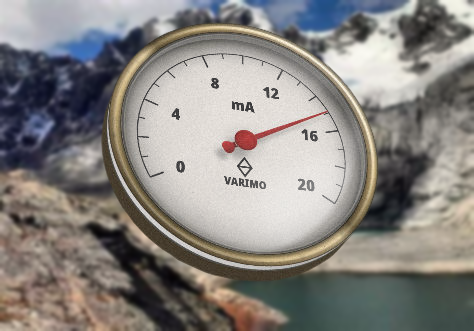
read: 15 mA
